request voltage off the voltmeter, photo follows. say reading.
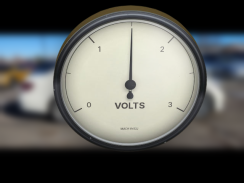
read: 1.5 V
